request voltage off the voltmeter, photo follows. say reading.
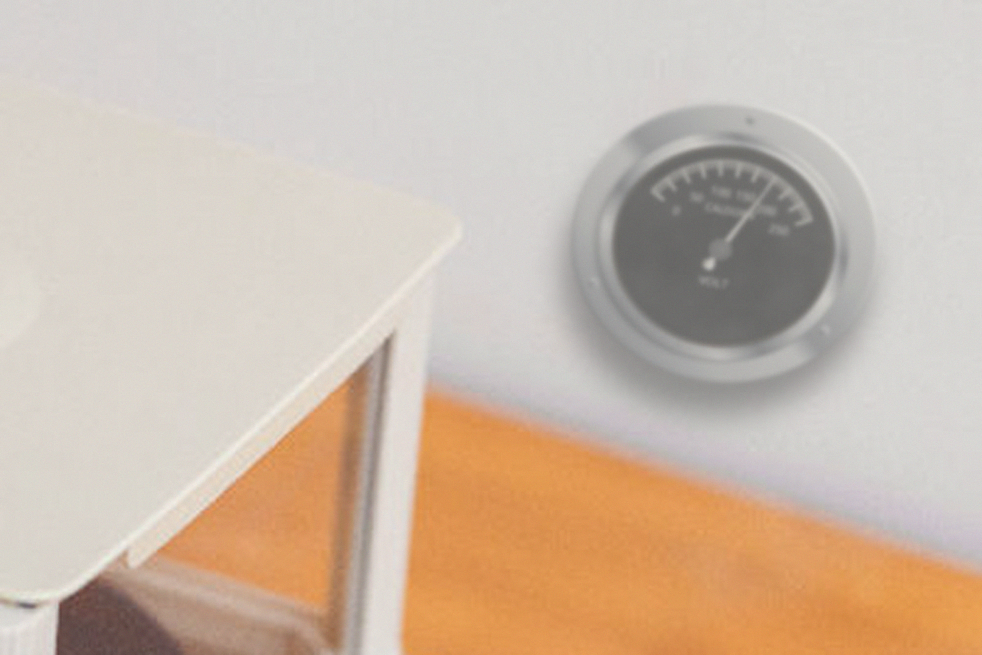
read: 175 V
